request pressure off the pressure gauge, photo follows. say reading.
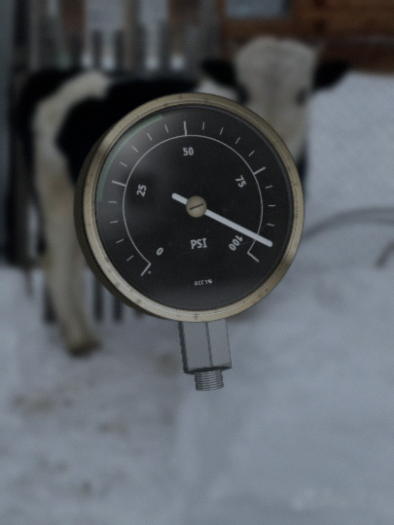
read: 95 psi
